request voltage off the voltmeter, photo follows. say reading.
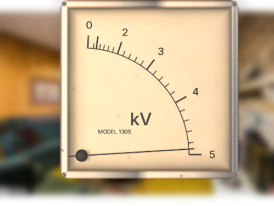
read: 4.9 kV
